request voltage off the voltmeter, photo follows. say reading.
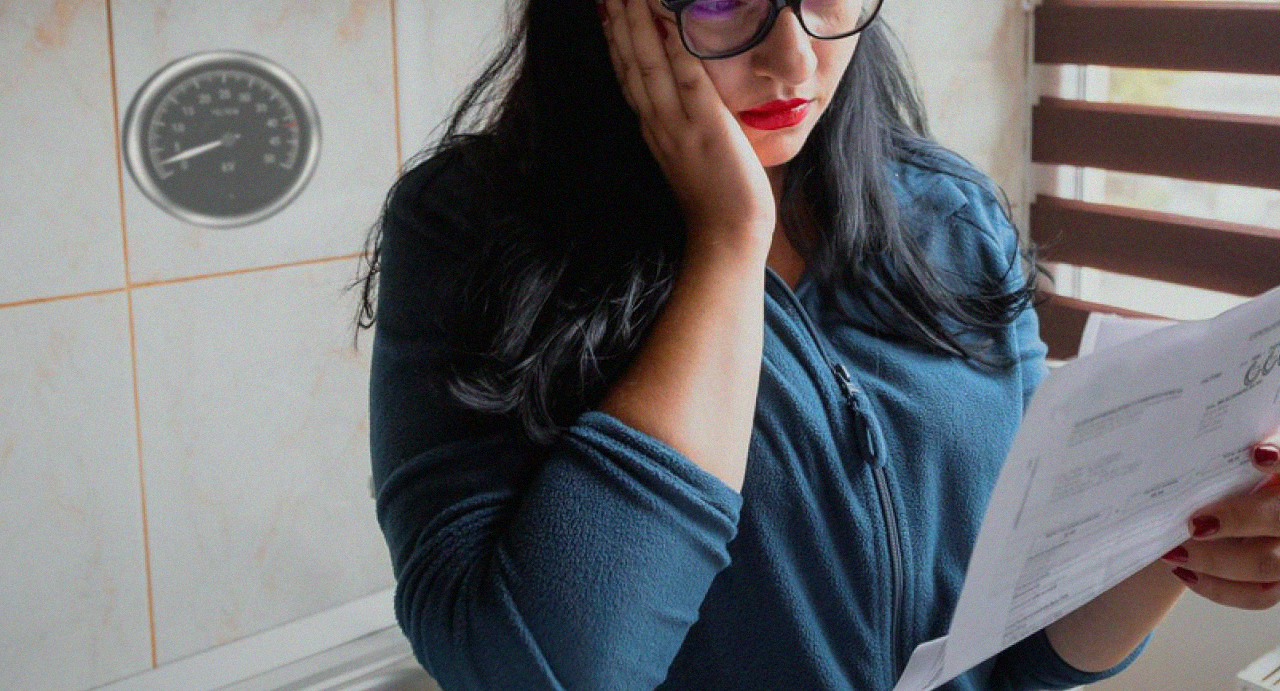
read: 2.5 kV
